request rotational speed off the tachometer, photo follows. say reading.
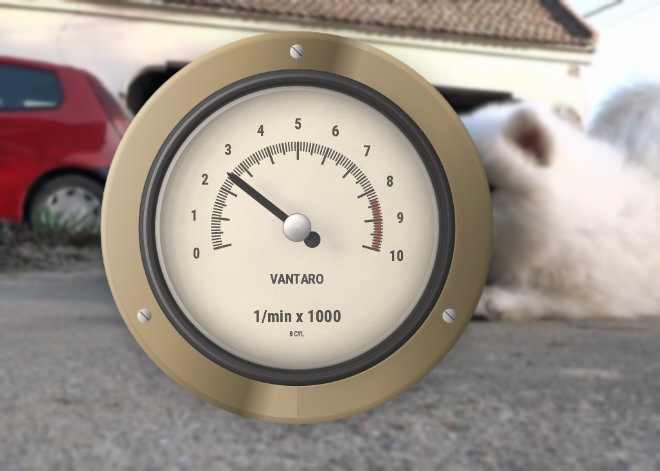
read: 2500 rpm
